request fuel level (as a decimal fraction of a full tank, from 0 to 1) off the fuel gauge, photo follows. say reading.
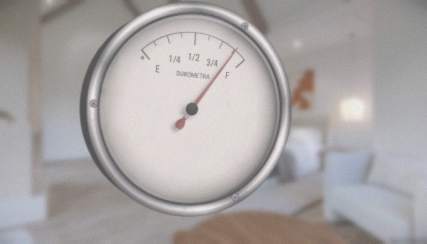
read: 0.875
